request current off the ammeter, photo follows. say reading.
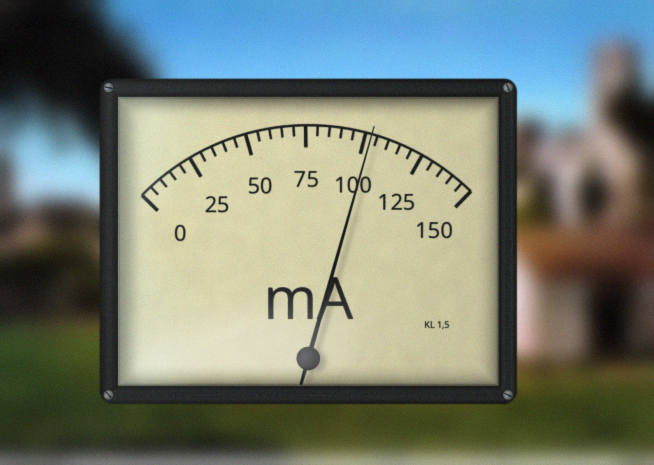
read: 102.5 mA
